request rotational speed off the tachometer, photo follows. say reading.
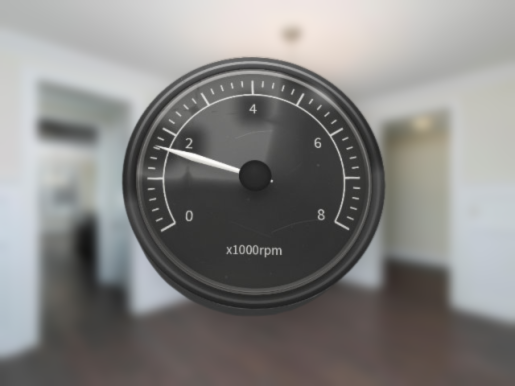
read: 1600 rpm
